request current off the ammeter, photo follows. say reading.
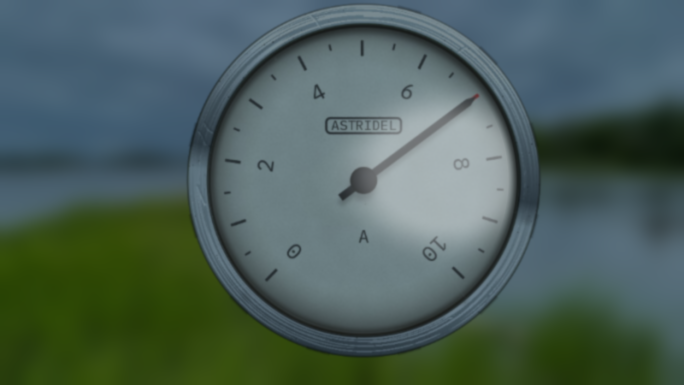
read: 7 A
